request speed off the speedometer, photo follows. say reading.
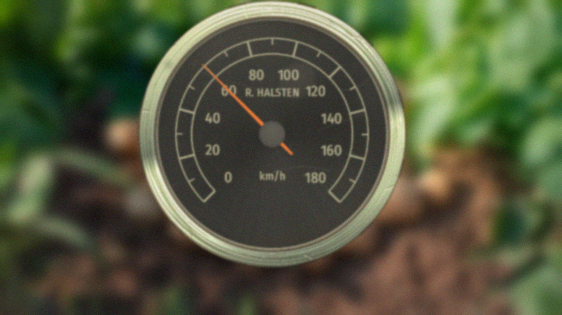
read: 60 km/h
